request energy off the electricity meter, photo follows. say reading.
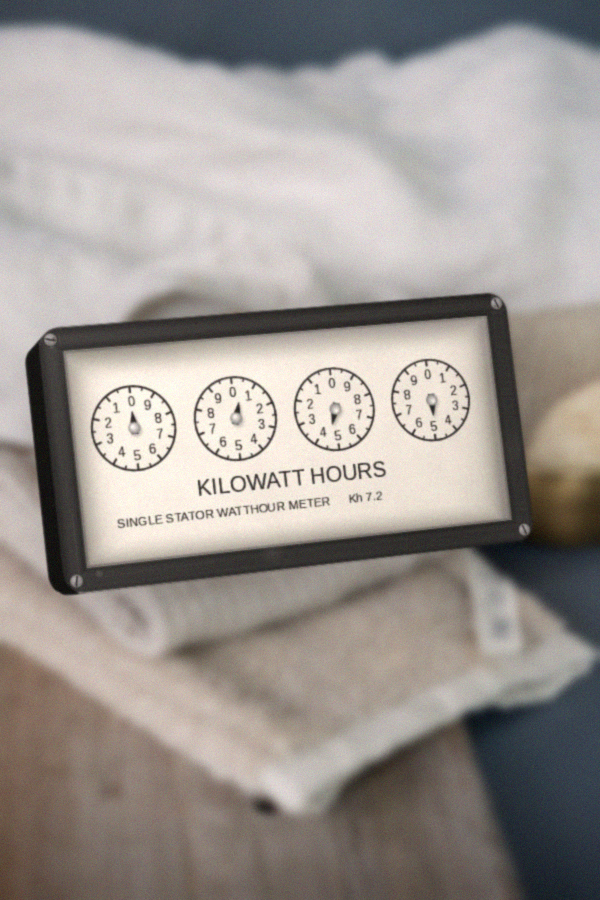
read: 45 kWh
